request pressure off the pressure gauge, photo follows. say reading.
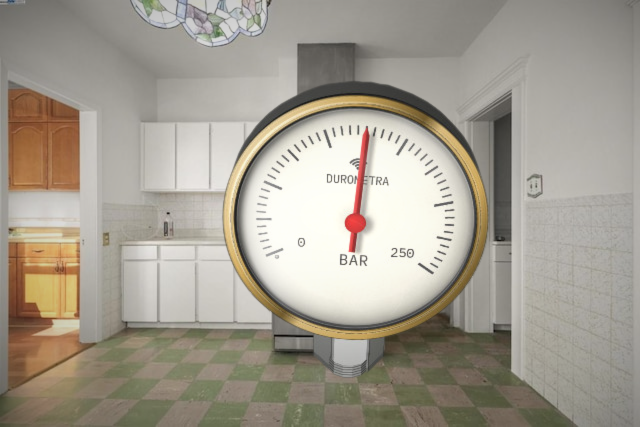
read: 125 bar
